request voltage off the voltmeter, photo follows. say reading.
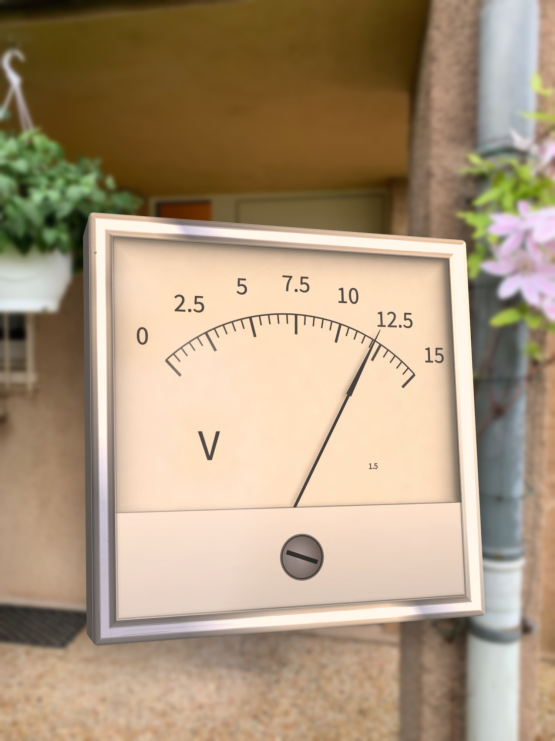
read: 12 V
